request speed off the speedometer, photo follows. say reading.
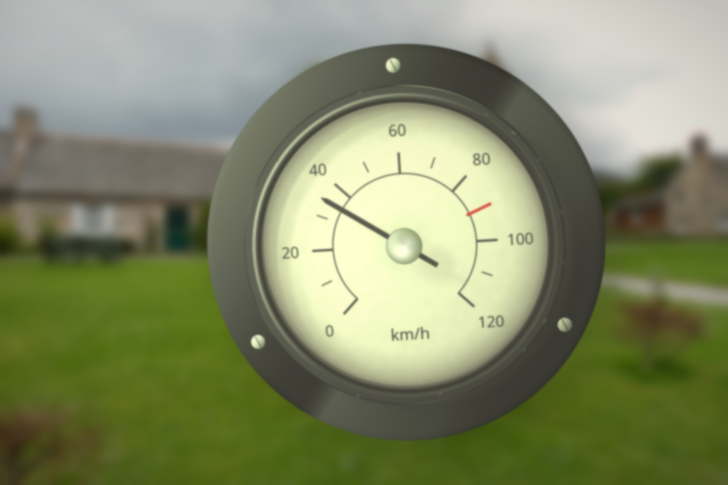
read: 35 km/h
